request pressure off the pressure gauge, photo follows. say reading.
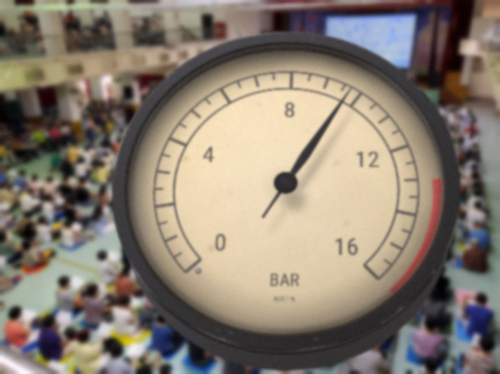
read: 9.75 bar
